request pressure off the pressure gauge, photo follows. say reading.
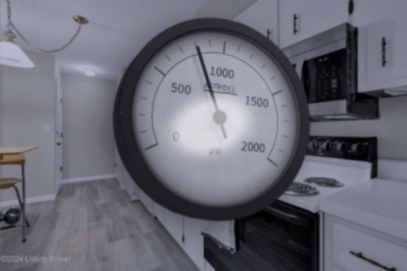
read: 800 psi
